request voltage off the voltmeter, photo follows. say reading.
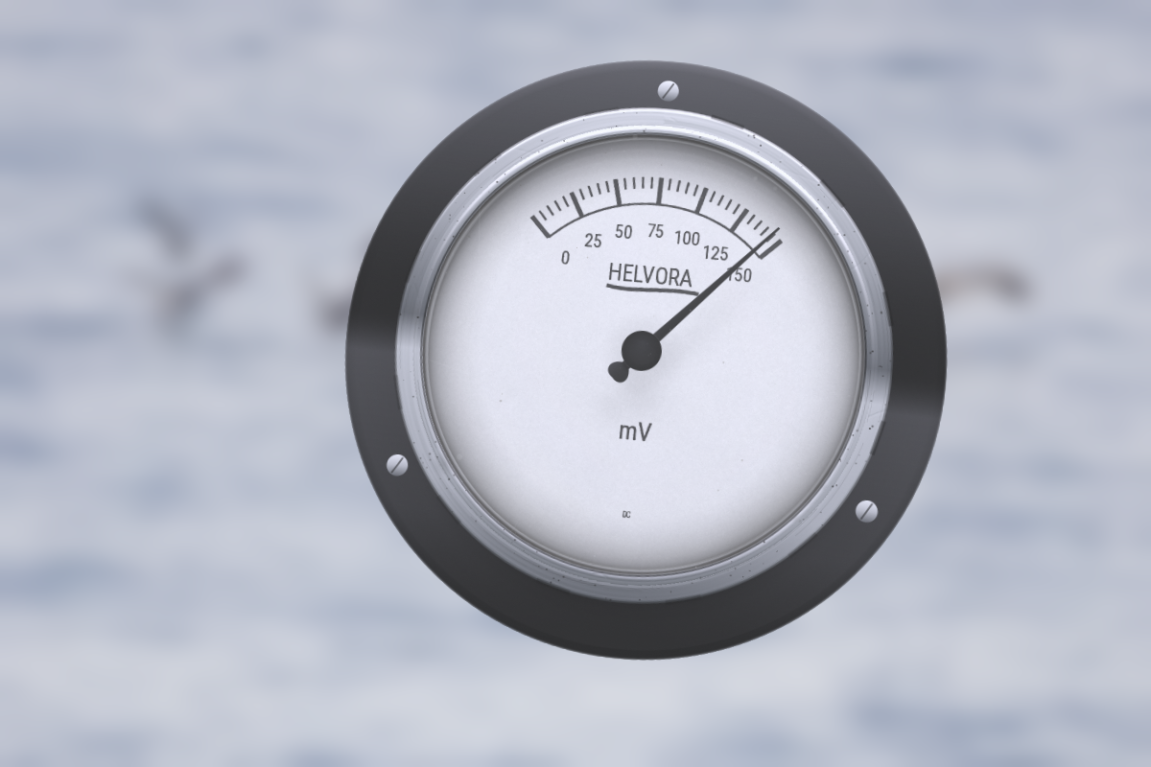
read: 145 mV
